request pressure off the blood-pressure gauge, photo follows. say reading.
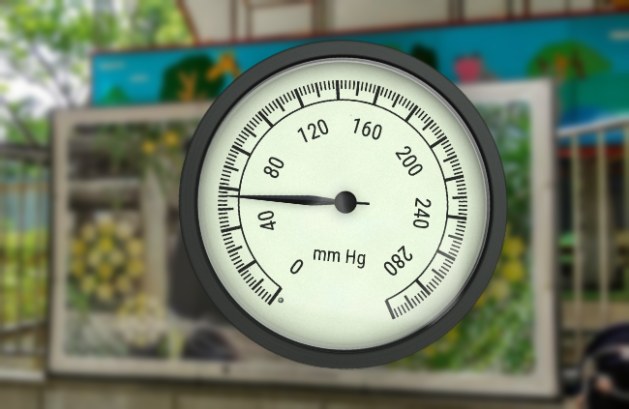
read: 56 mmHg
